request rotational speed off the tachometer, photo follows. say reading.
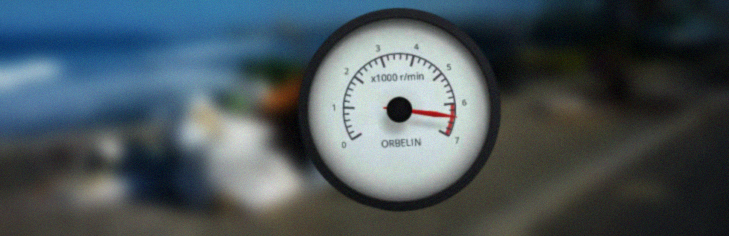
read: 6400 rpm
